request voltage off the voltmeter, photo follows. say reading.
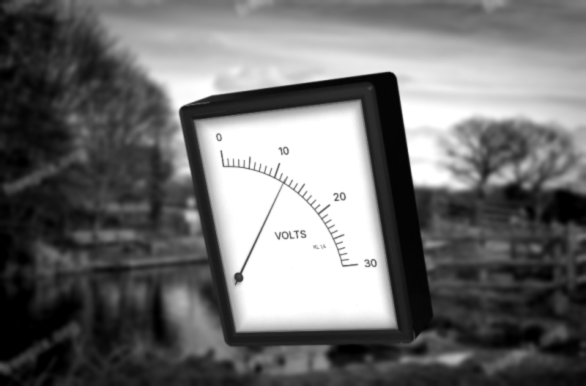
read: 12 V
